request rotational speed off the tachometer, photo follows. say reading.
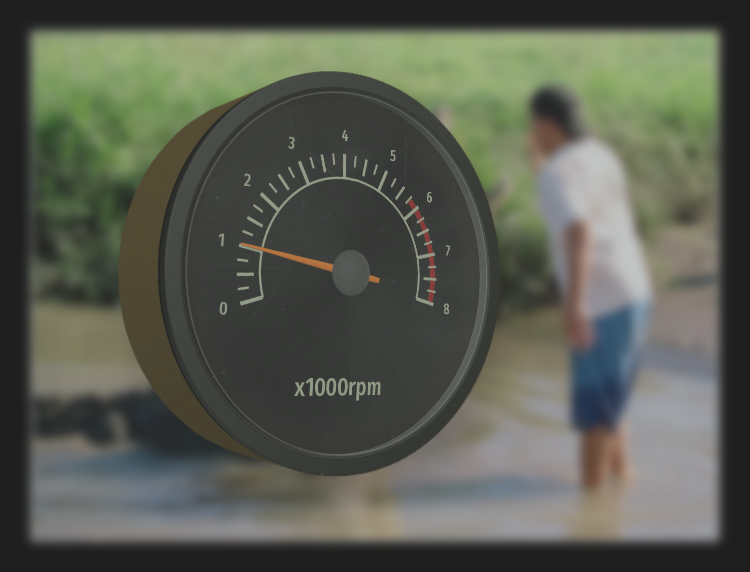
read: 1000 rpm
